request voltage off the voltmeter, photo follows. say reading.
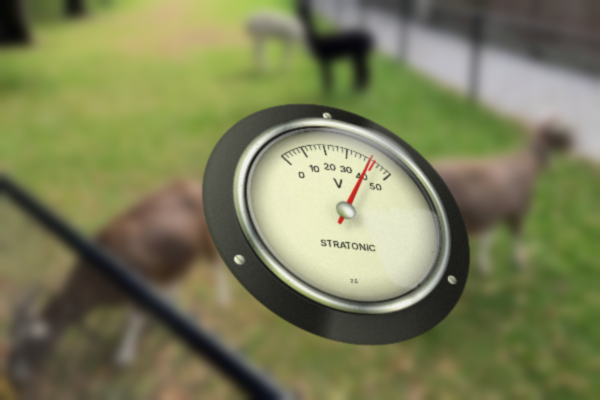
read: 40 V
